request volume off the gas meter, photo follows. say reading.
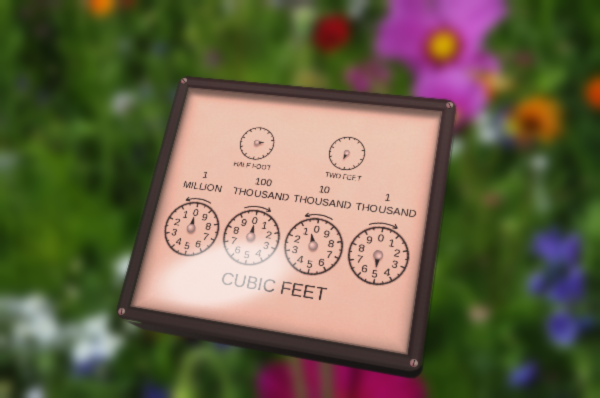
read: 500 ft³
